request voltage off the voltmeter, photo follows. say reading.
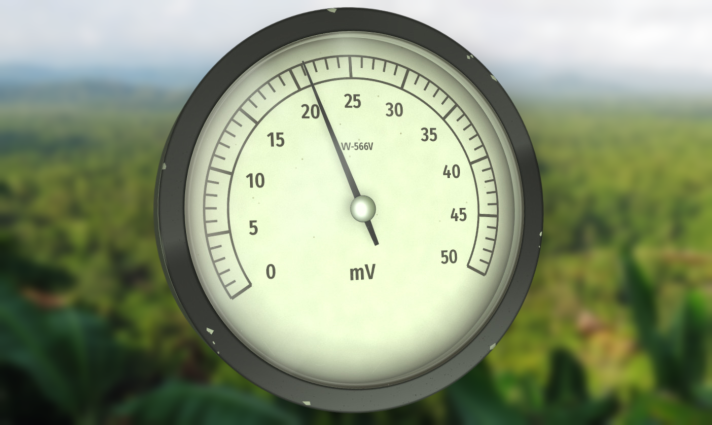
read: 21 mV
